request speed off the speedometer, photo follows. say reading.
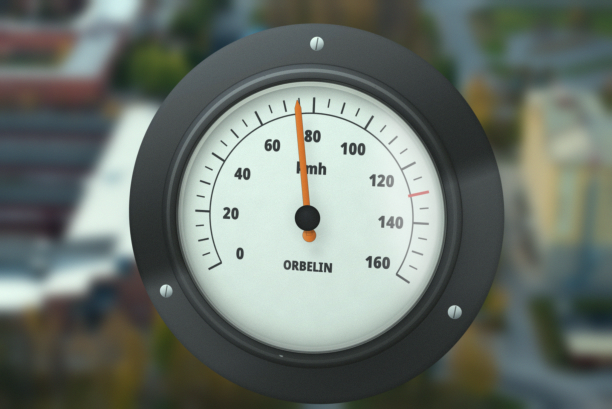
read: 75 km/h
